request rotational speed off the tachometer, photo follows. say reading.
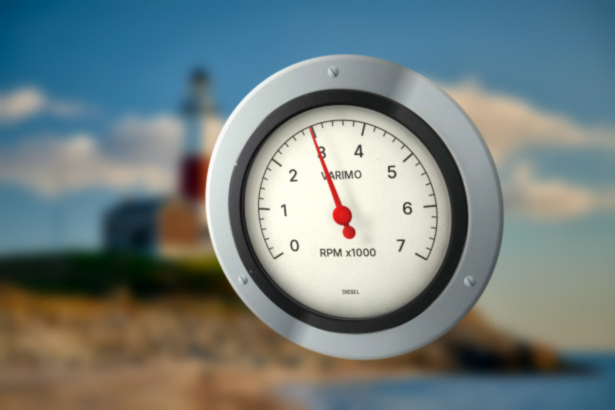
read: 3000 rpm
